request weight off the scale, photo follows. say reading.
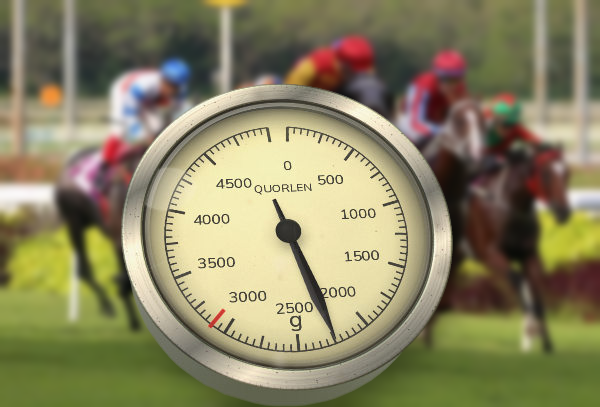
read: 2250 g
